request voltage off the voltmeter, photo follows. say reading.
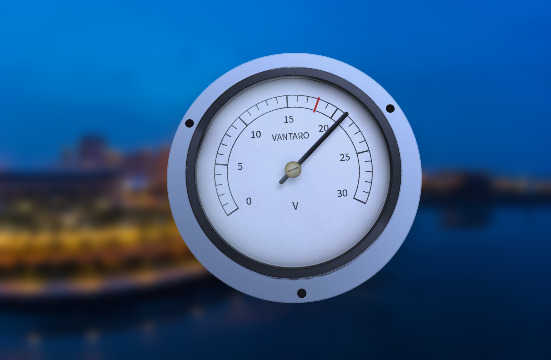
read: 21 V
